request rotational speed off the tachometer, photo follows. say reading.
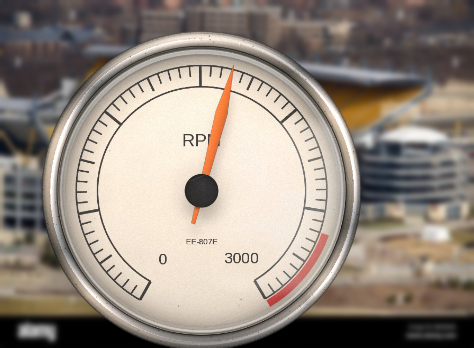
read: 1650 rpm
